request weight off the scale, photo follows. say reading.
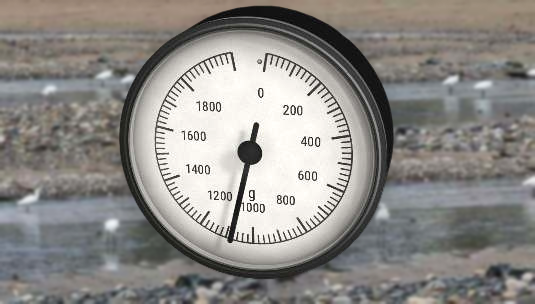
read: 1080 g
